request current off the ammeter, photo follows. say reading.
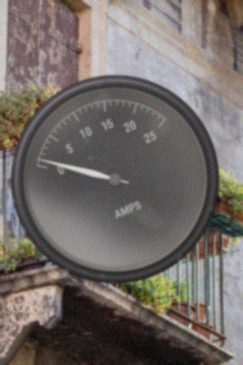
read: 1 A
